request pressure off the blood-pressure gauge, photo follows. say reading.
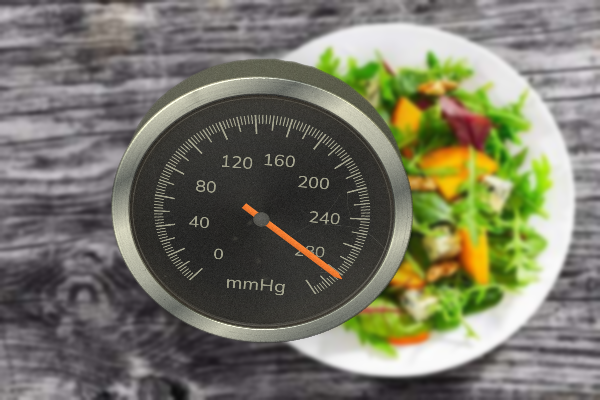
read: 280 mmHg
